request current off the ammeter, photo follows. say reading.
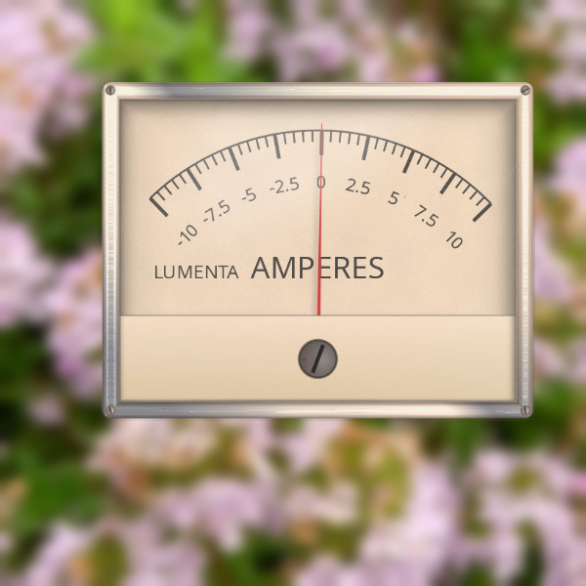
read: 0 A
